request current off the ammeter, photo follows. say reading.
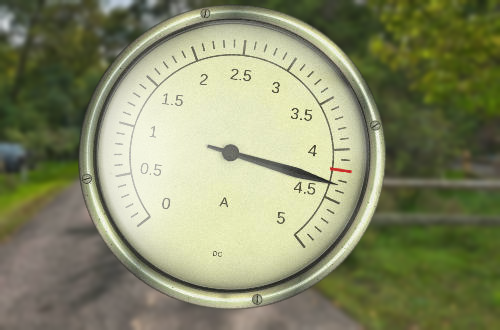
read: 4.35 A
